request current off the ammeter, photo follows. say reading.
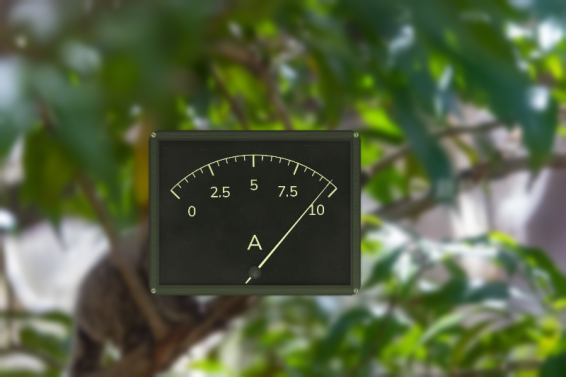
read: 9.5 A
